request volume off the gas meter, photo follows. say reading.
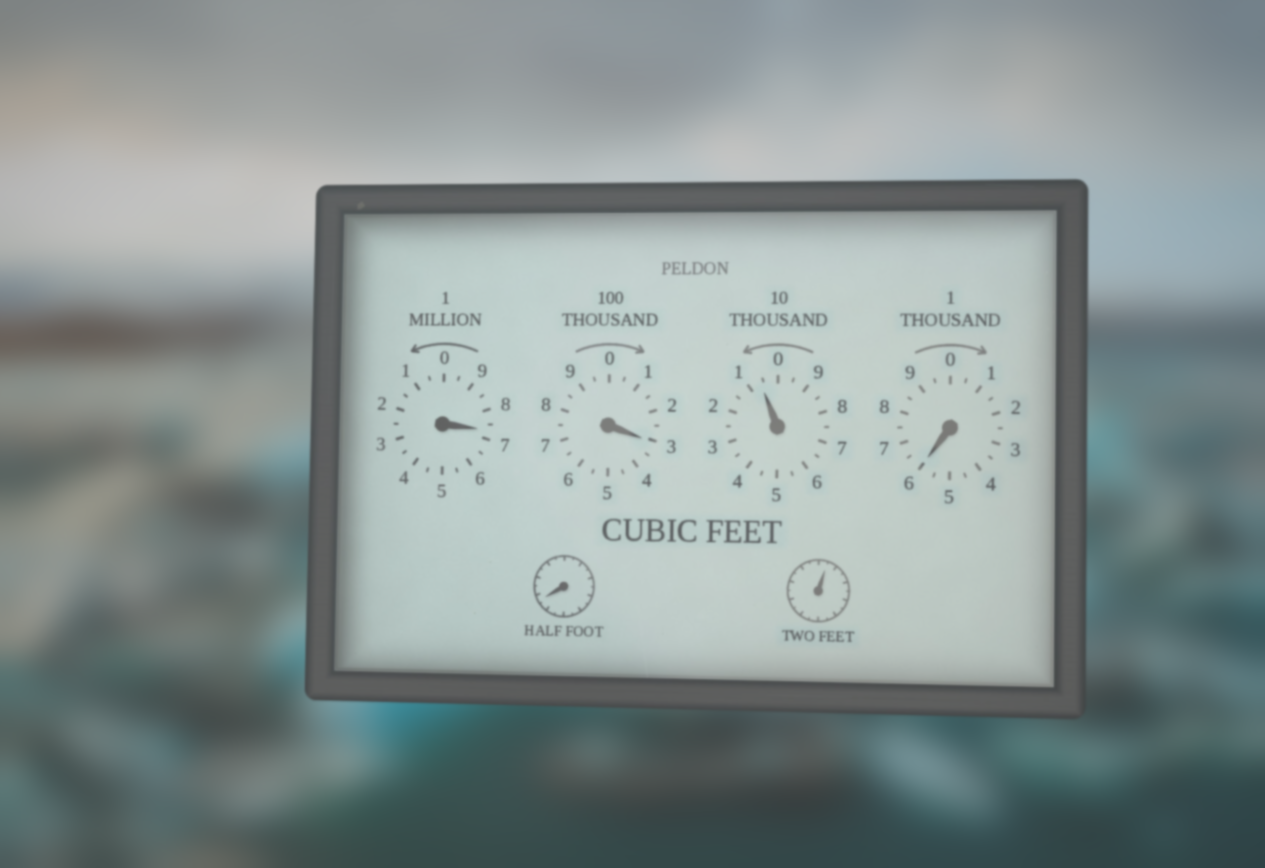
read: 730600 ft³
